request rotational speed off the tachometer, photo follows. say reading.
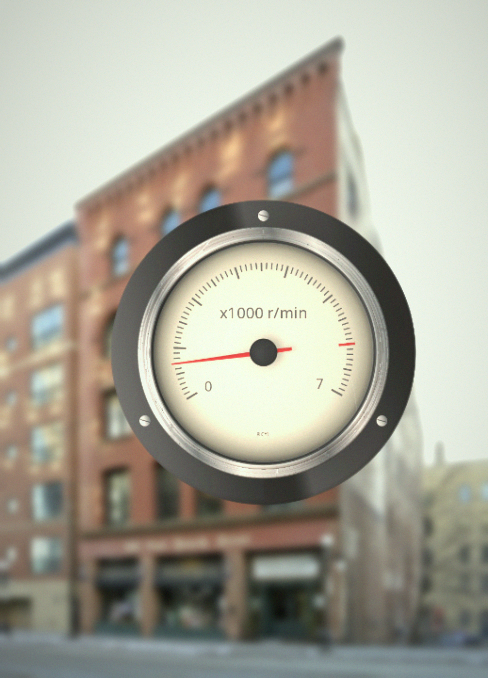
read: 700 rpm
